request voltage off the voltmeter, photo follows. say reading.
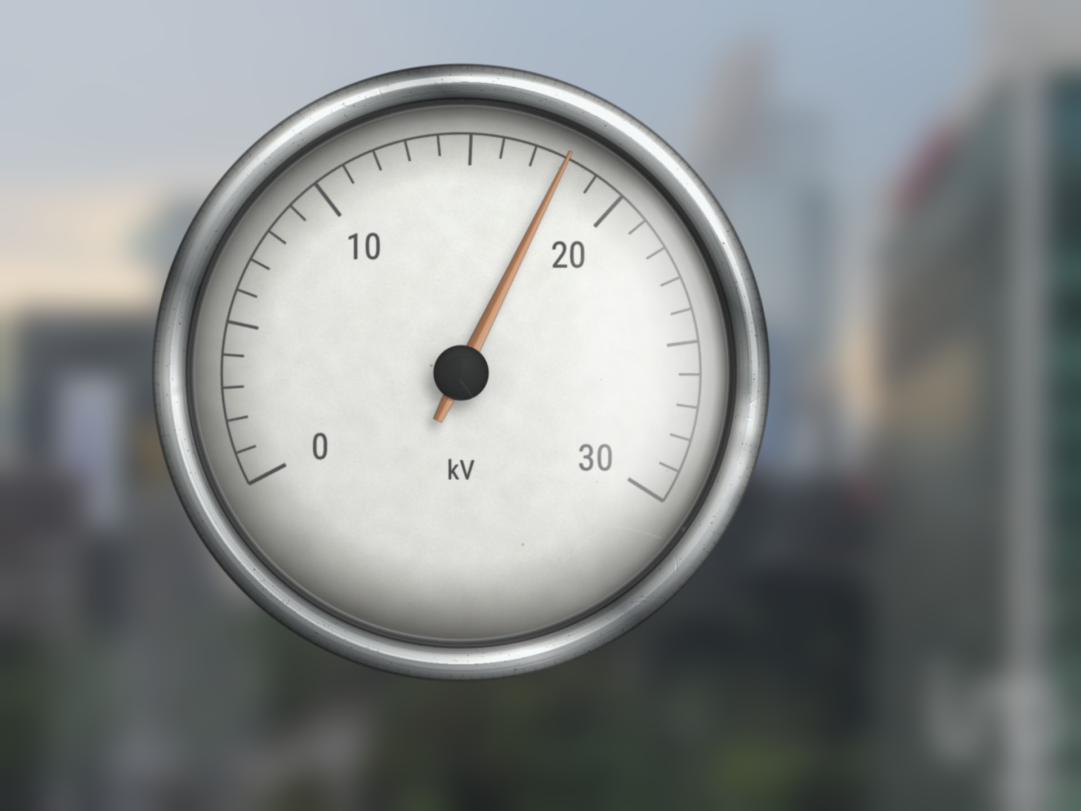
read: 18 kV
